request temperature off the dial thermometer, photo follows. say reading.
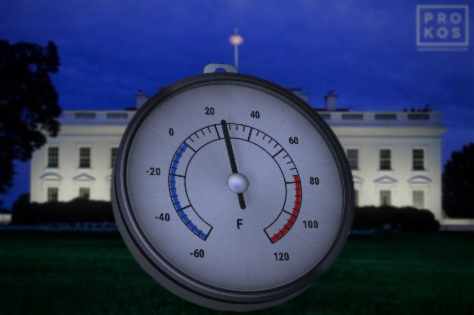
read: 24 °F
